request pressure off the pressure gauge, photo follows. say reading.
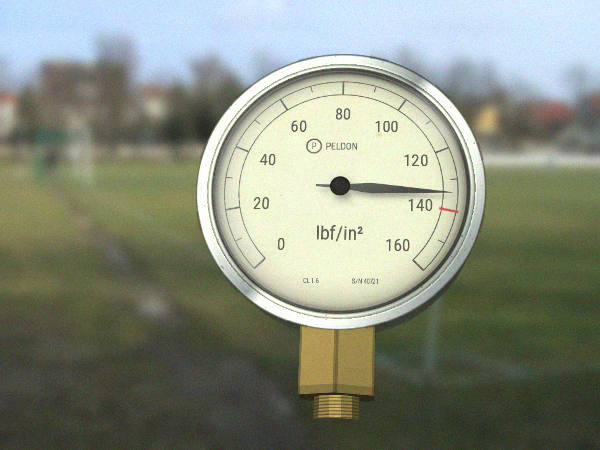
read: 135 psi
